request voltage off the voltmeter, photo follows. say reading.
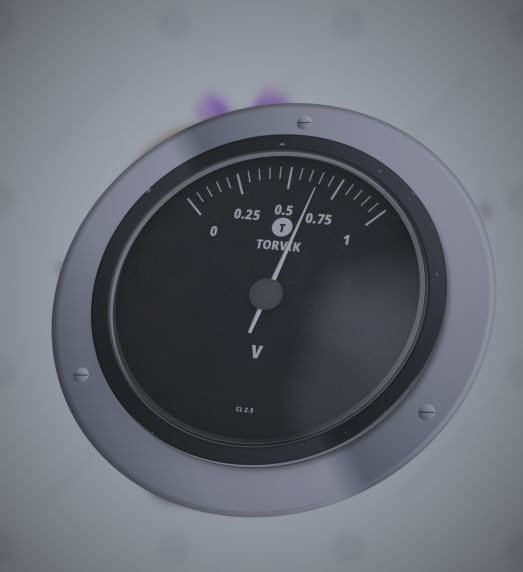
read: 0.65 V
